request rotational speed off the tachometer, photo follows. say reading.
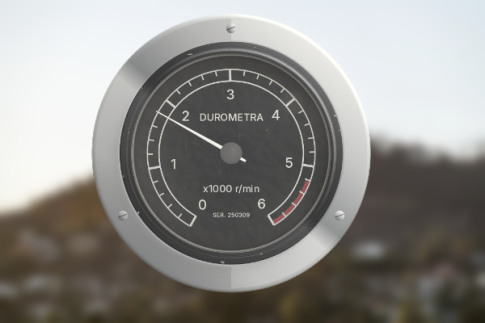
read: 1800 rpm
